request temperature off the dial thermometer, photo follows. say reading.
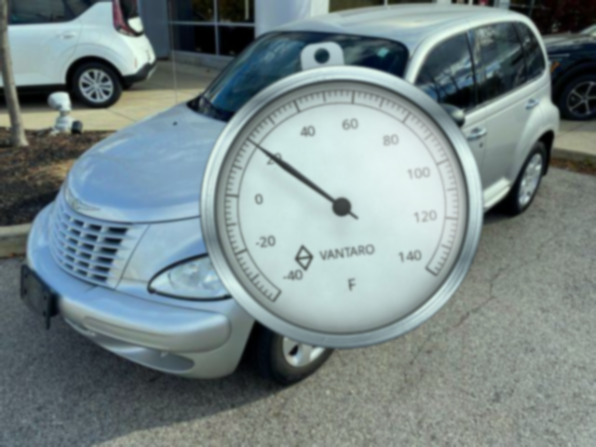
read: 20 °F
